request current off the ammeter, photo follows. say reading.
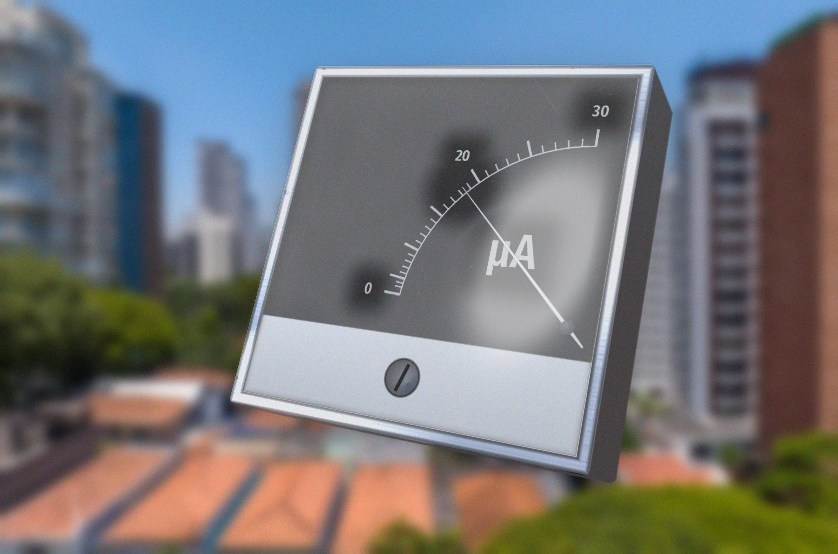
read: 18.5 µA
